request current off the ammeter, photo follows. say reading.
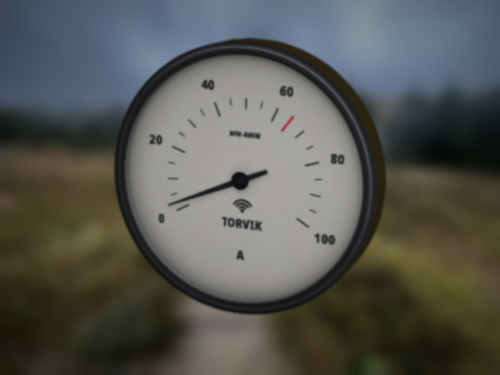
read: 2.5 A
